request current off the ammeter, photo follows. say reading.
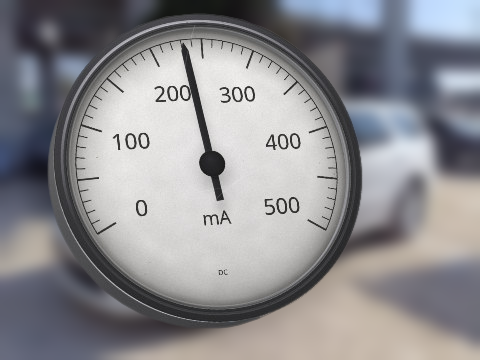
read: 230 mA
